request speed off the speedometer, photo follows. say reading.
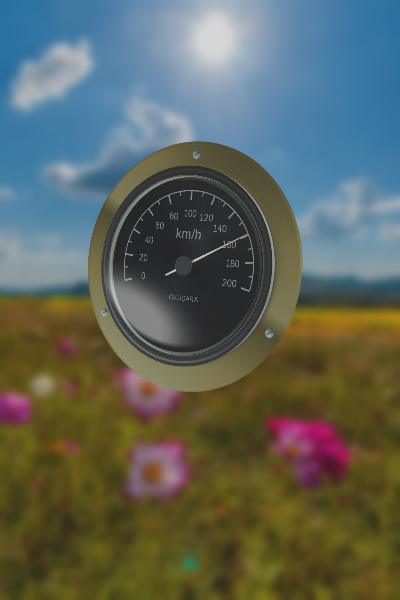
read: 160 km/h
